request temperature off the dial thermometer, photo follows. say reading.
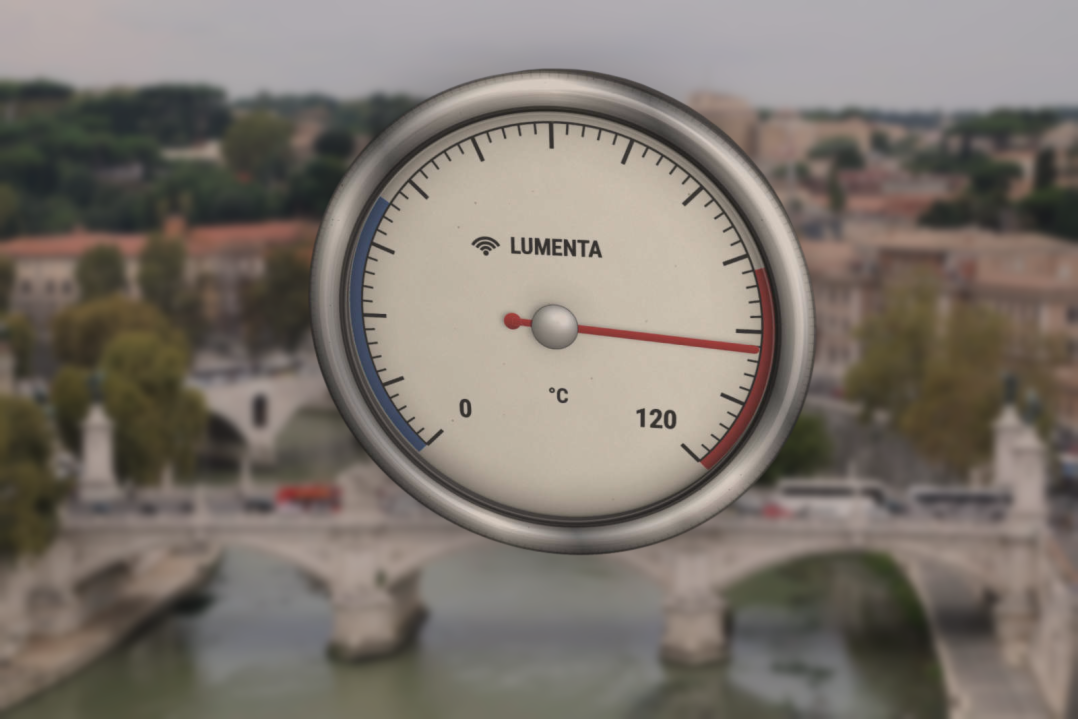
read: 102 °C
